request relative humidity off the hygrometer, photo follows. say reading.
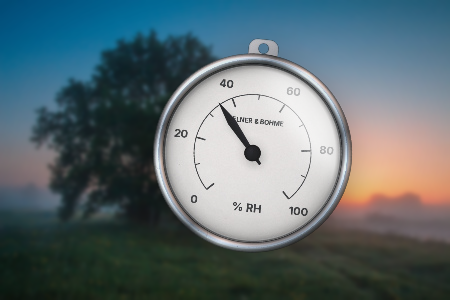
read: 35 %
